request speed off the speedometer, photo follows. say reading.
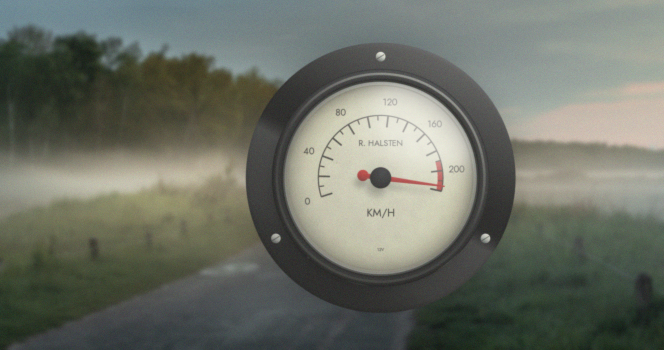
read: 215 km/h
